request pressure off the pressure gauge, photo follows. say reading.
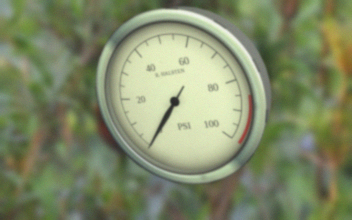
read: 0 psi
